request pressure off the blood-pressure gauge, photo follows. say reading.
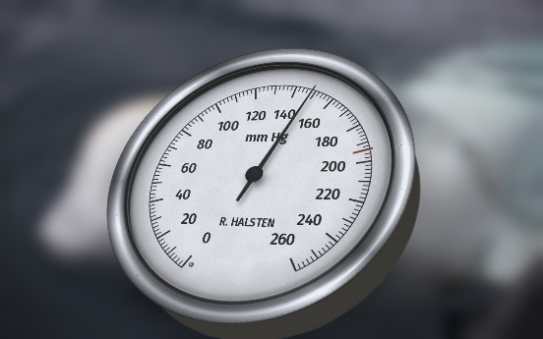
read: 150 mmHg
